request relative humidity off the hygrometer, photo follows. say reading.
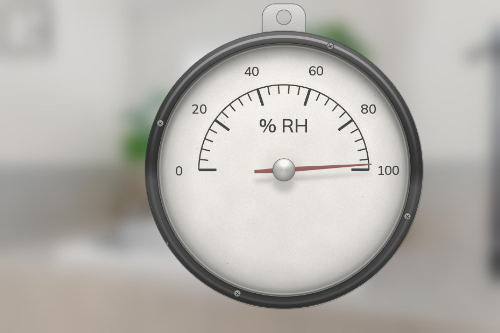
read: 98 %
